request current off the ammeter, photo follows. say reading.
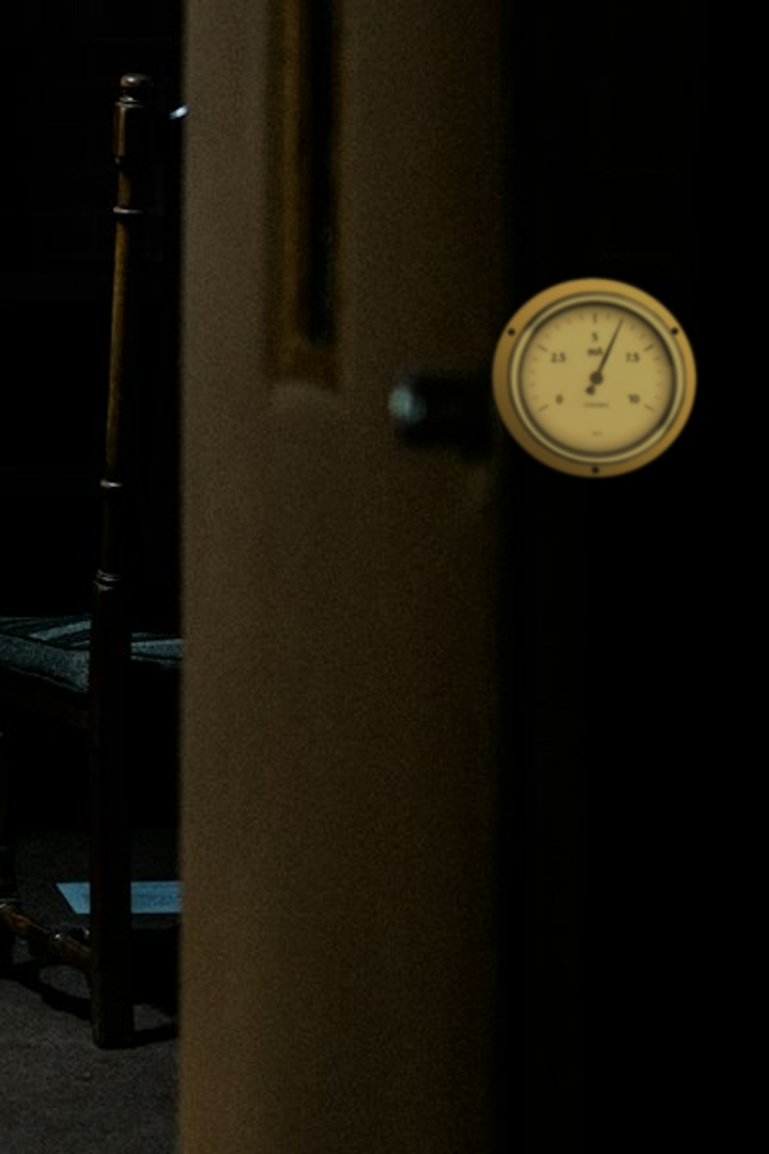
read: 6 mA
